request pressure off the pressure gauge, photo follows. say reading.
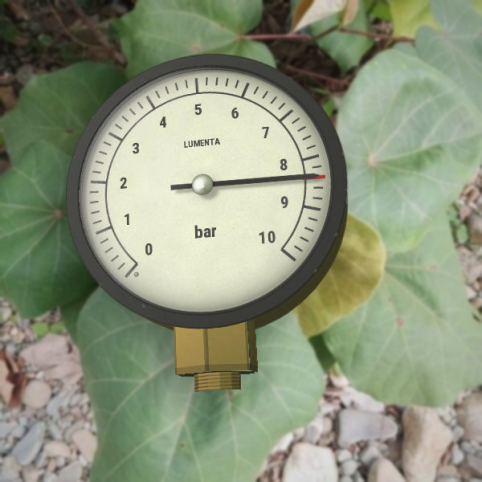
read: 8.4 bar
